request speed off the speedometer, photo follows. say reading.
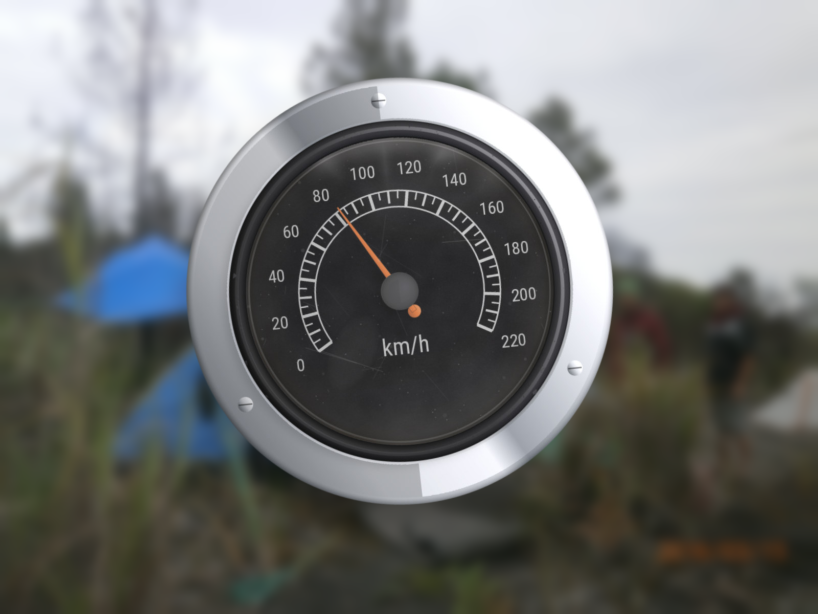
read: 82.5 km/h
